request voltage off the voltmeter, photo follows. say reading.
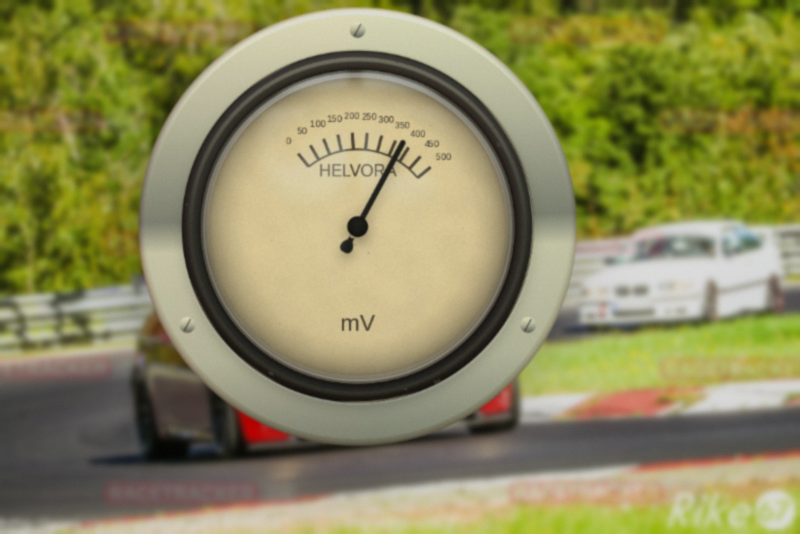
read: 375 mV
